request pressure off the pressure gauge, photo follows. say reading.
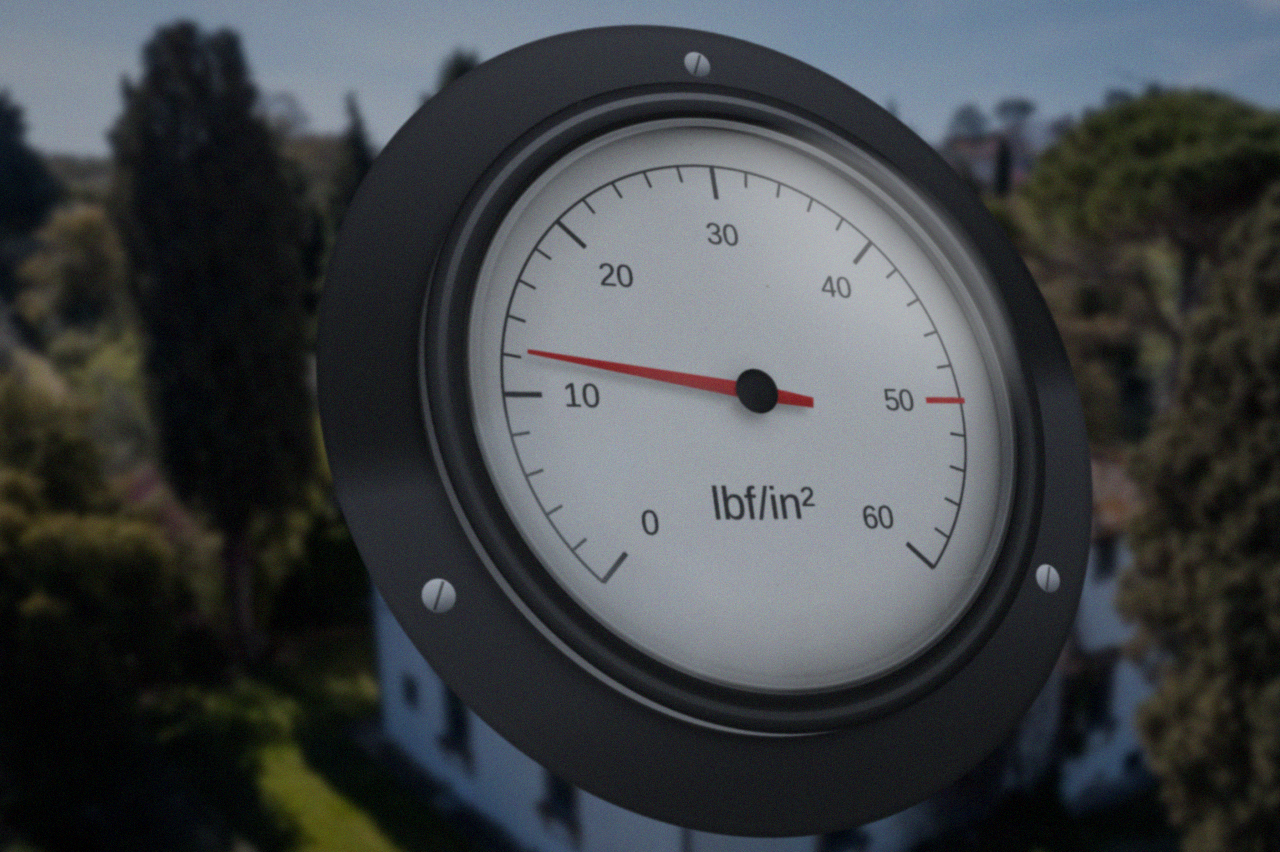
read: 12 psi
